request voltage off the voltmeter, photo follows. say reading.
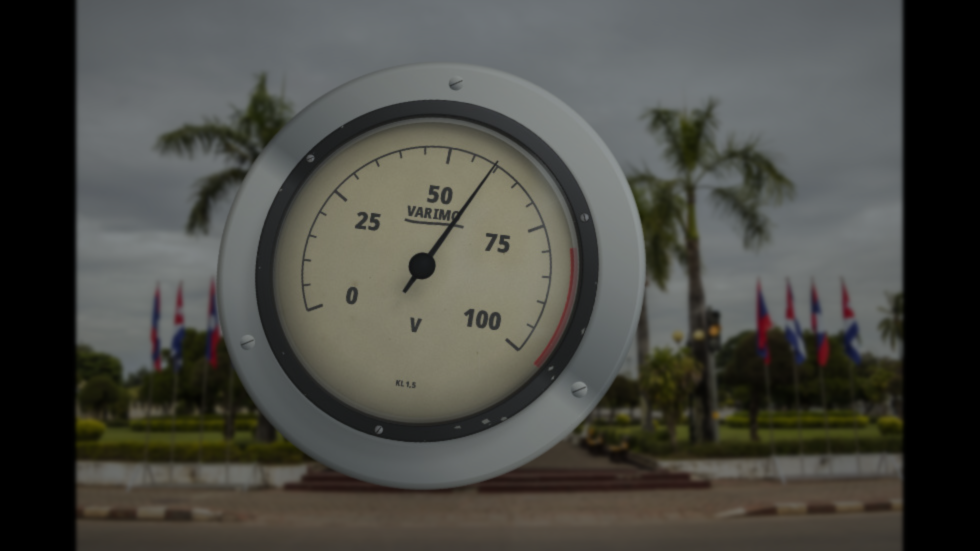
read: 60 V
